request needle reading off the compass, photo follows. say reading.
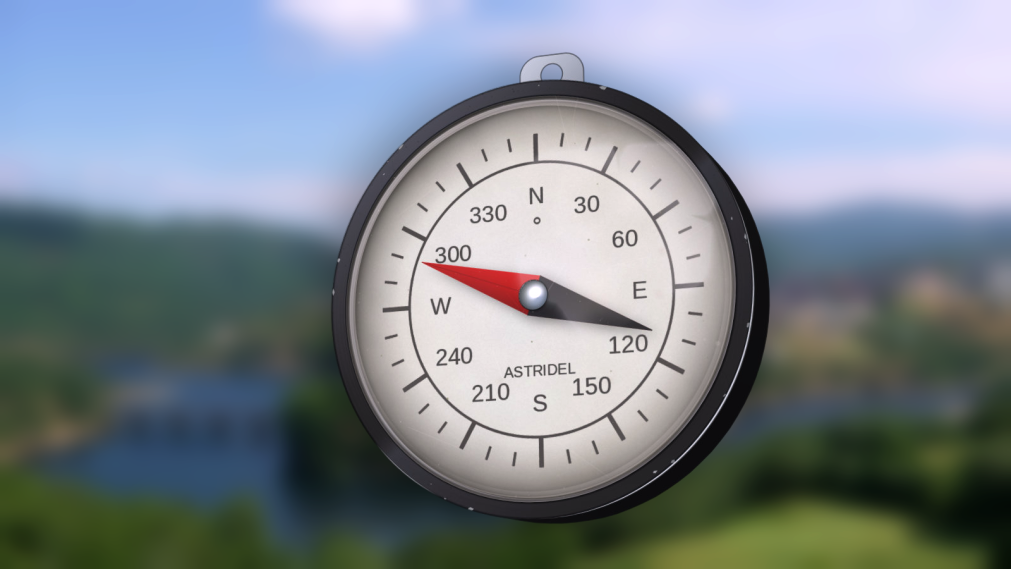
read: 290 °
